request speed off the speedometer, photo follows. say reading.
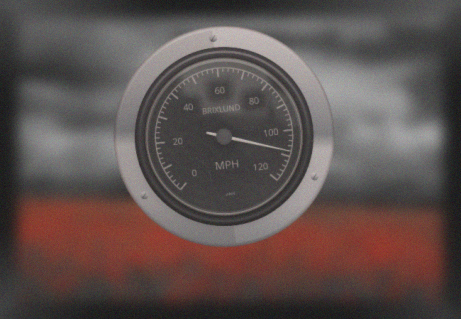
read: 108 mph
